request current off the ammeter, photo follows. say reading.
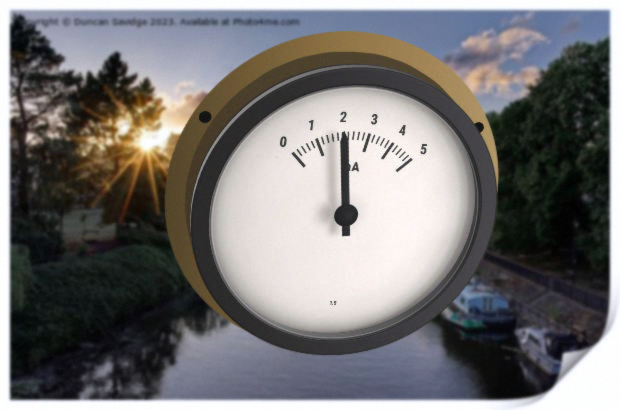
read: 2 mA
